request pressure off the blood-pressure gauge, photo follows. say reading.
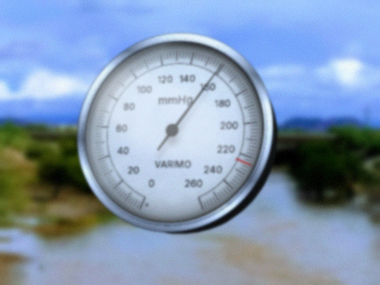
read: 160 mmHg
